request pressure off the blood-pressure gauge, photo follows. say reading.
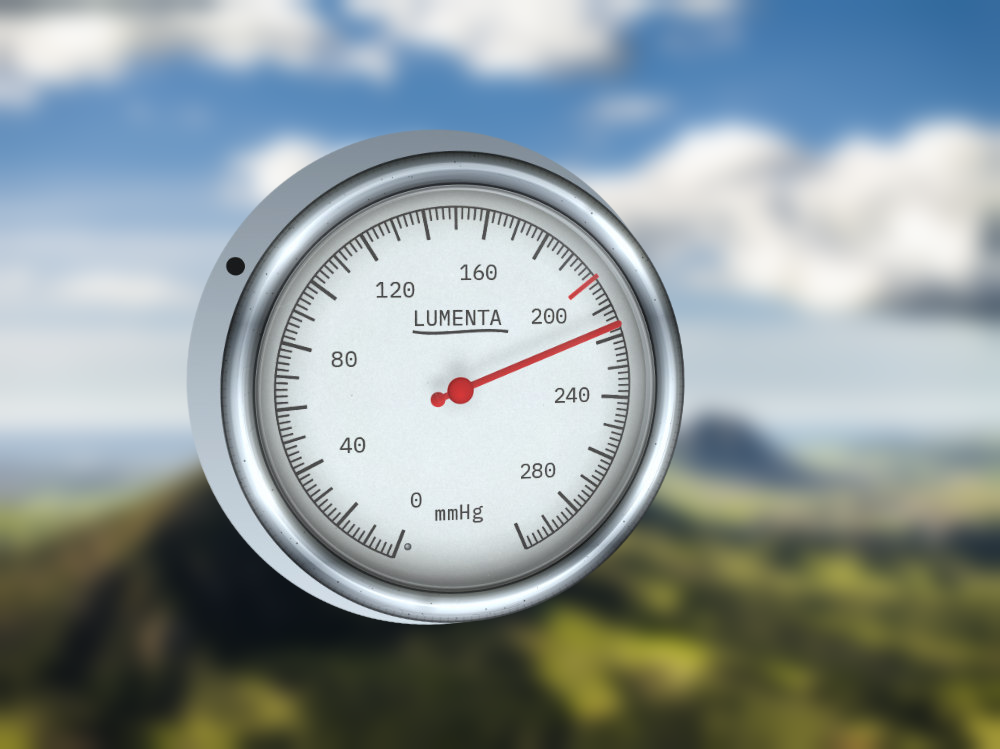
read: 216 mmHg
